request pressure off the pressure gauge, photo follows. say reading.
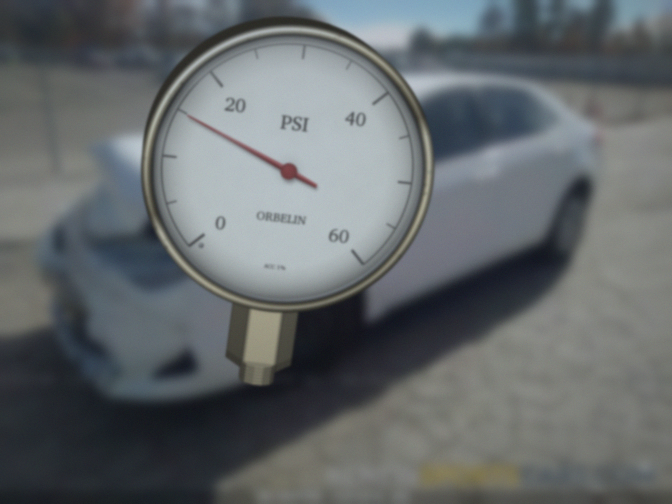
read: 15 psi
